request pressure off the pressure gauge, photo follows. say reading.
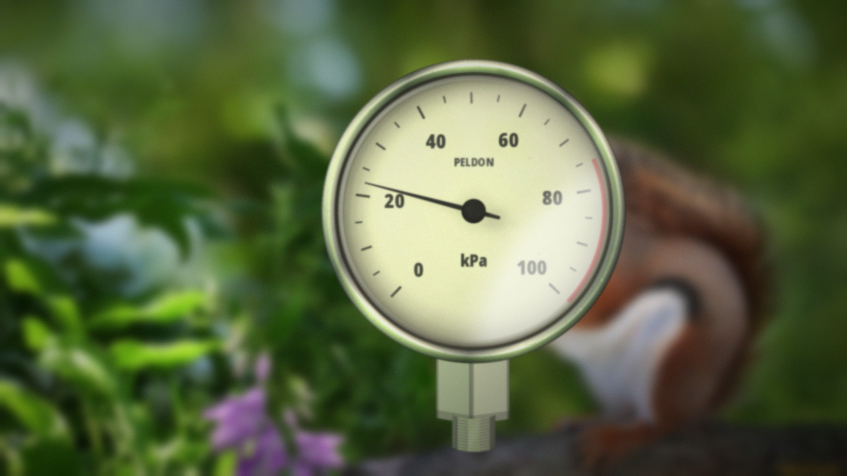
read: 22.5 kPa
